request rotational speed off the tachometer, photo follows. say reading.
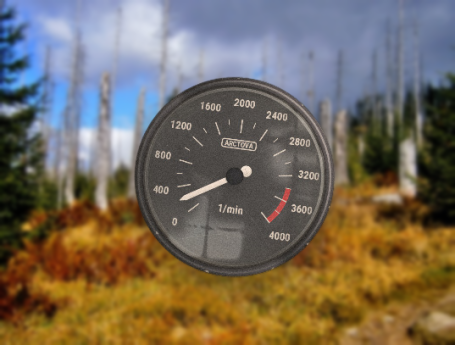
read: 200 rpm
